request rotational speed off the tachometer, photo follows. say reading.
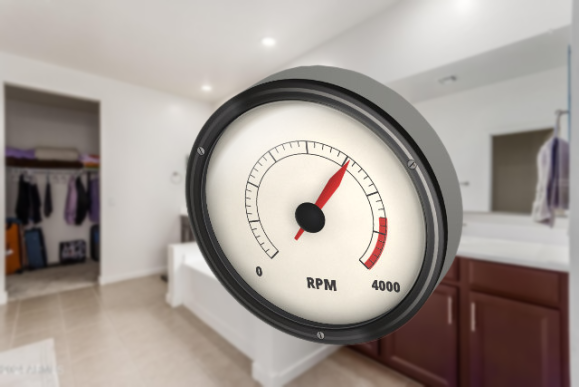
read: 2550 rpm
